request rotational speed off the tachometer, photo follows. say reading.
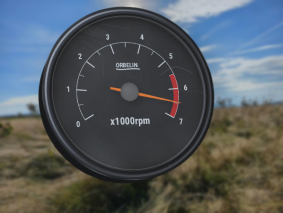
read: 6500 rpm
